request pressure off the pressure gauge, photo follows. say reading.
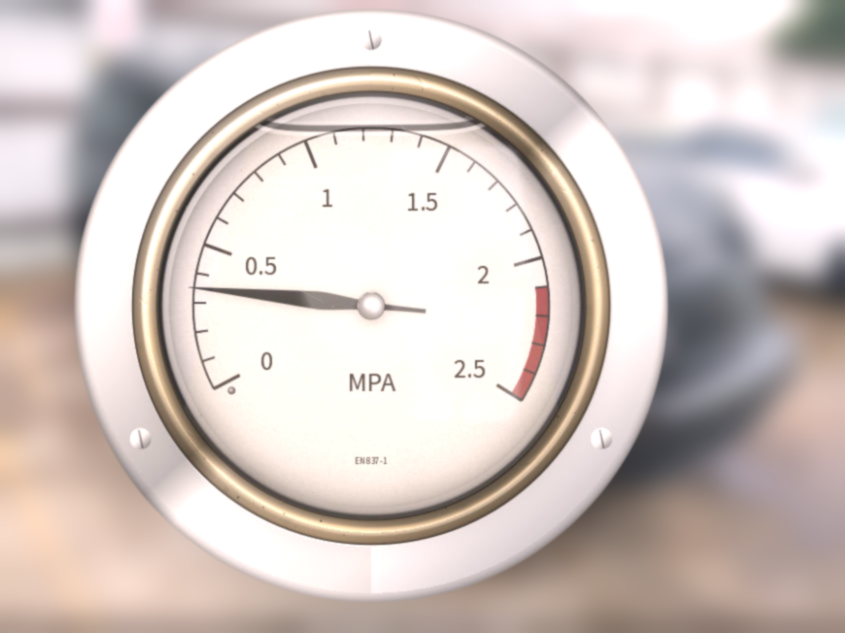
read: 0.35 MPa
